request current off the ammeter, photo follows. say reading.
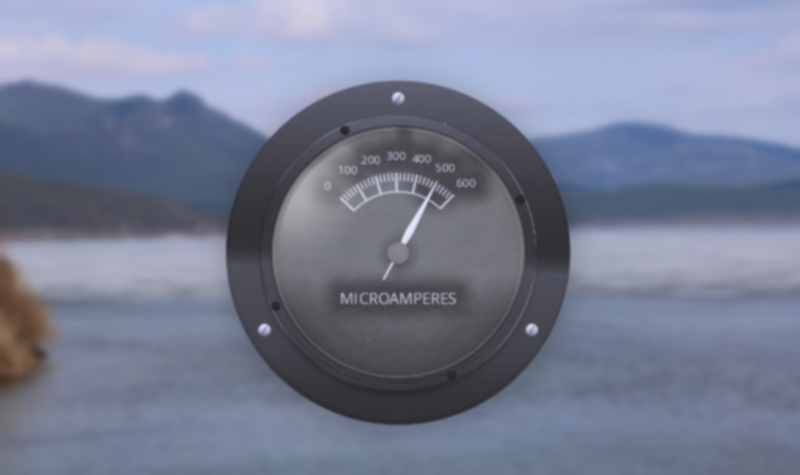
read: 500 µA
